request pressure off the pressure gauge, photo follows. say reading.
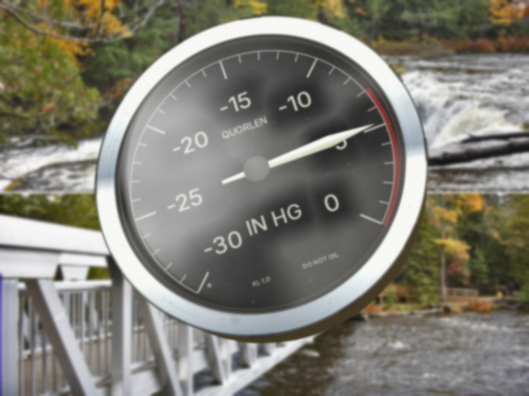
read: -5 inHg
